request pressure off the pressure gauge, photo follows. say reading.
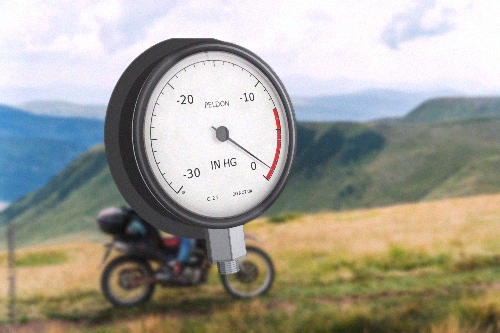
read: -1 inHg
